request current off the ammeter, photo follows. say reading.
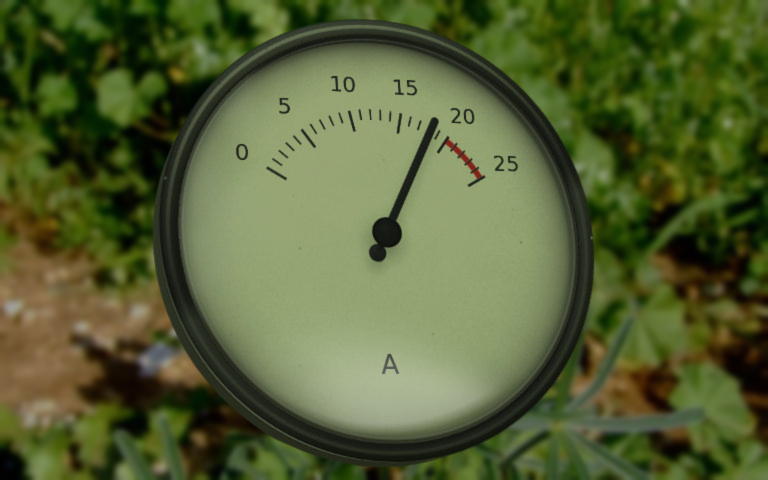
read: 18 A
